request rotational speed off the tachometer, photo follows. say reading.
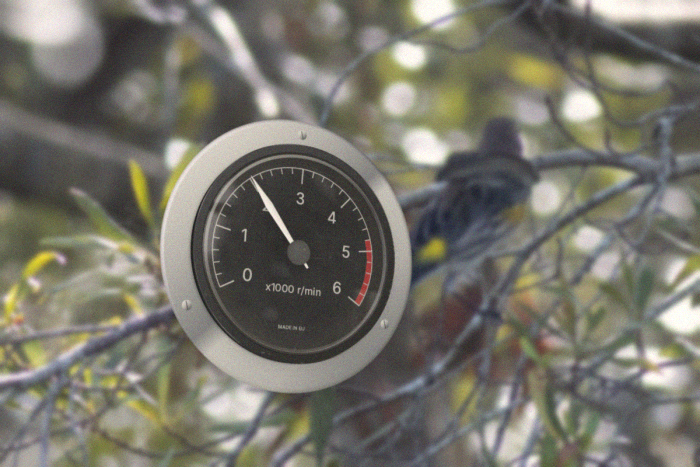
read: 2000 rpm
